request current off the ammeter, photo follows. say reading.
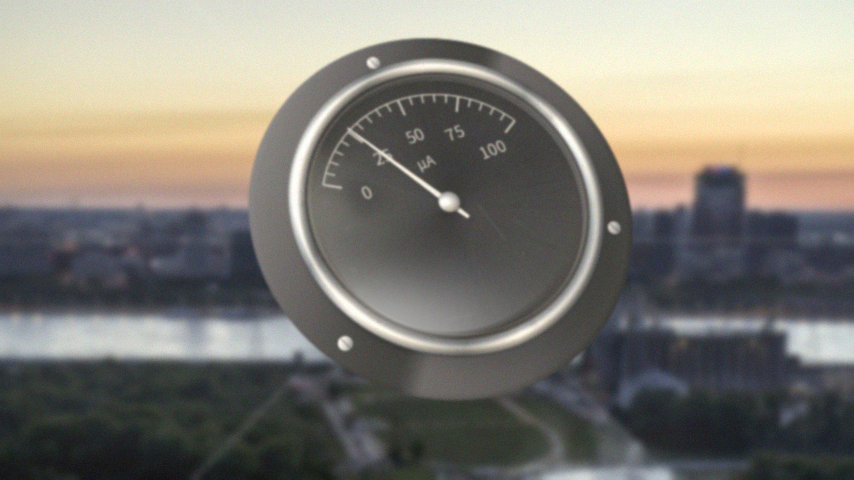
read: 25 µA
